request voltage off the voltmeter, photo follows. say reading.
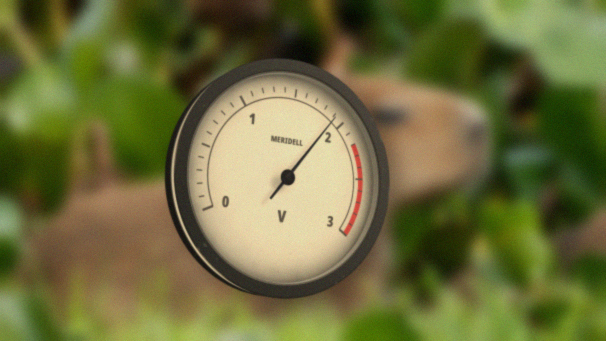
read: 1.9 V
